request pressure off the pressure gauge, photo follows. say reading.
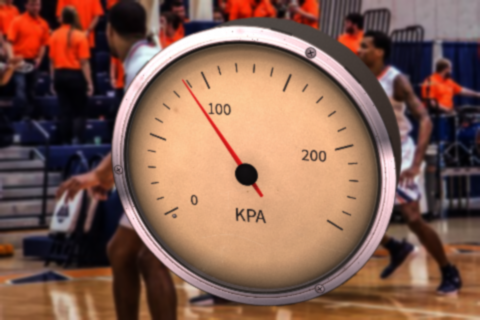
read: 90 kPa
